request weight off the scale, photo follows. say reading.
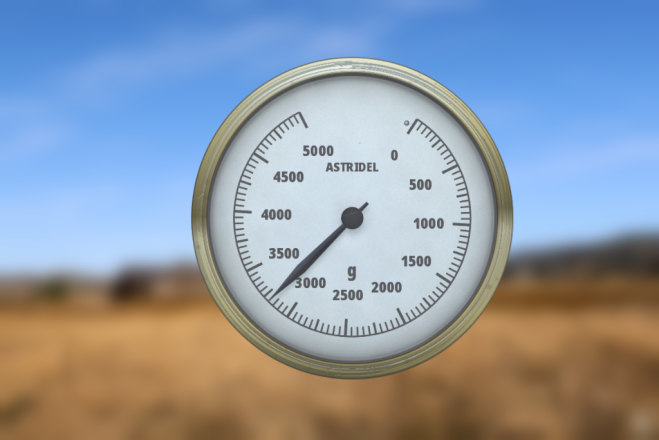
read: 3200 g
